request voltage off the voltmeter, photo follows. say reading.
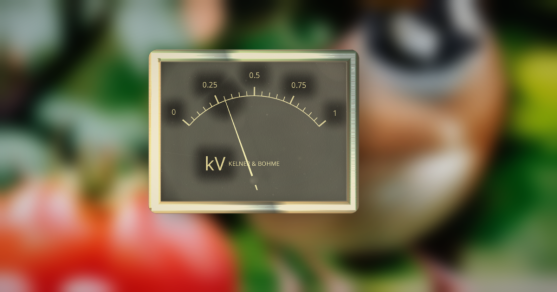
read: 0.3 kV
